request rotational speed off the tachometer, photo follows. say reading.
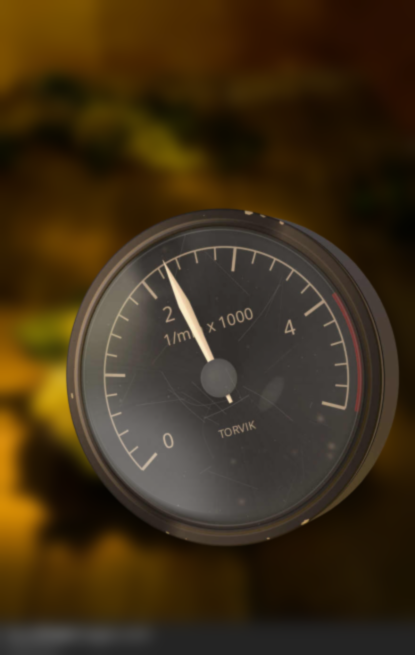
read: 2300 rpm
